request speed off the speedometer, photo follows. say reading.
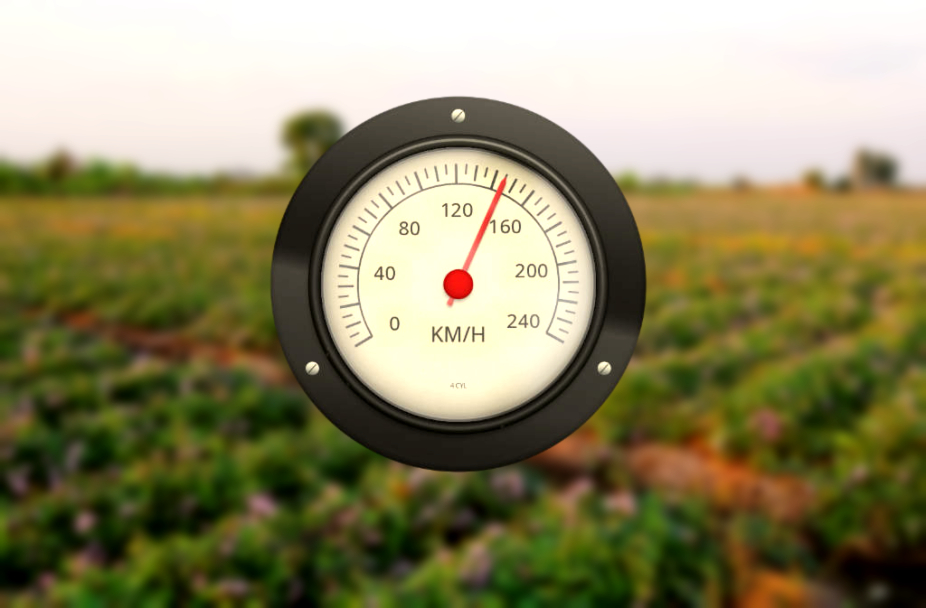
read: 145 km/h
